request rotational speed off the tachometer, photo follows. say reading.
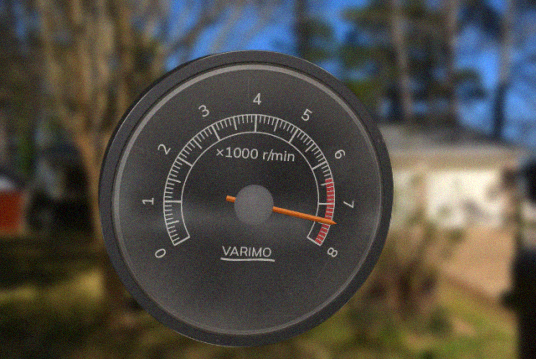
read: 7400 rpm
